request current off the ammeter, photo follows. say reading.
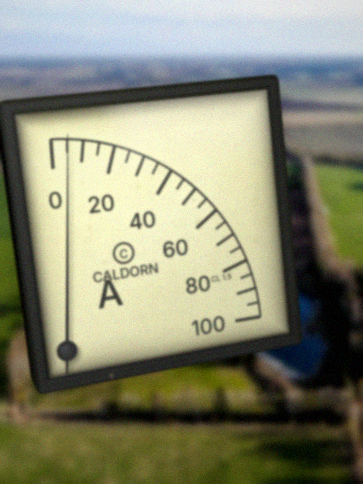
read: 5 A
